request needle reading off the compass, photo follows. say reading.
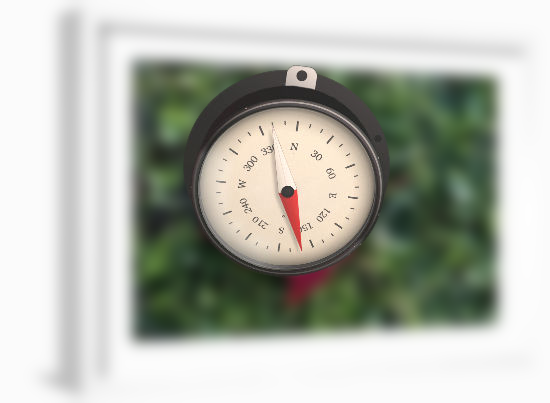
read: 160 °
